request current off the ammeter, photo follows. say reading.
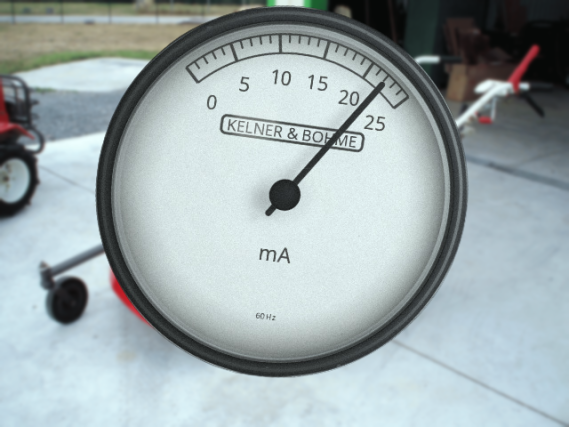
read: 22 mA
